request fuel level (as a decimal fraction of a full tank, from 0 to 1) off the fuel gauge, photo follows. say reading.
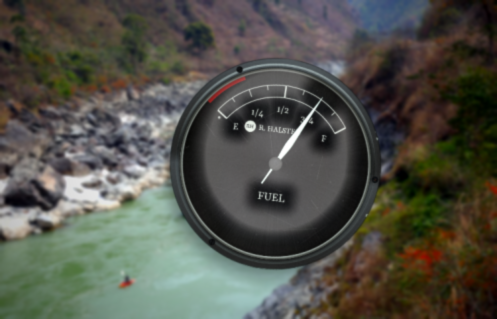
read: 0.75
